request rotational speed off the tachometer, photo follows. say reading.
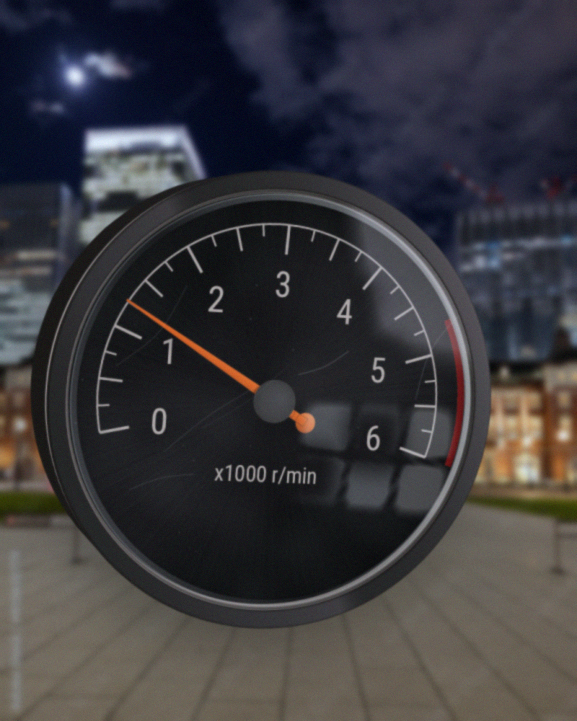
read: 1250 rpm
